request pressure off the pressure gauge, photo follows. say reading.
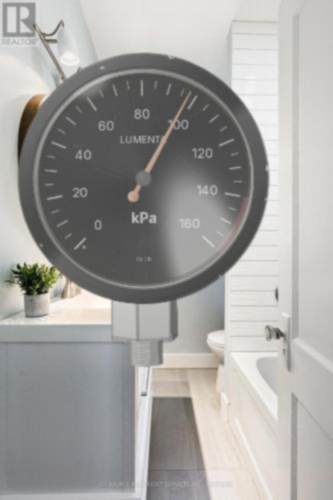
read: 97.5 kPa
